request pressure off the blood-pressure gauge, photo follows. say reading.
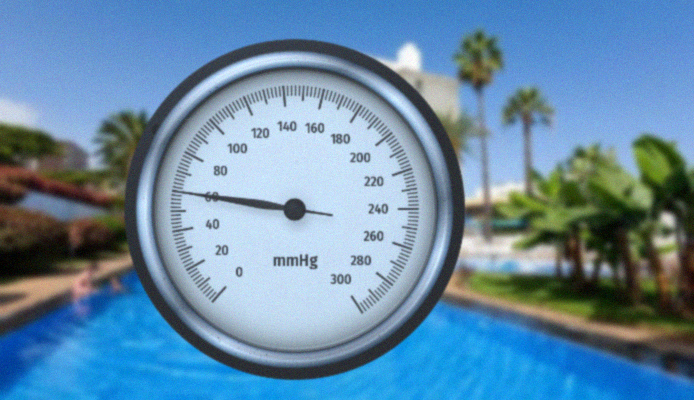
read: 60 mmHg
